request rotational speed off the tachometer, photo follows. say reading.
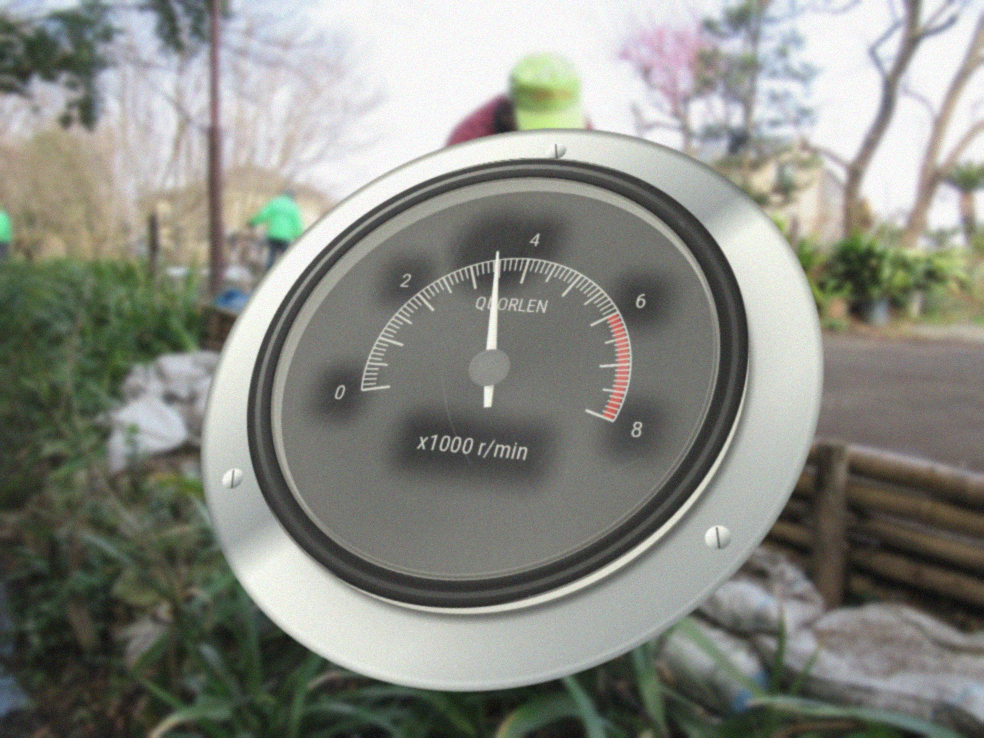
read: 3500 rpm
